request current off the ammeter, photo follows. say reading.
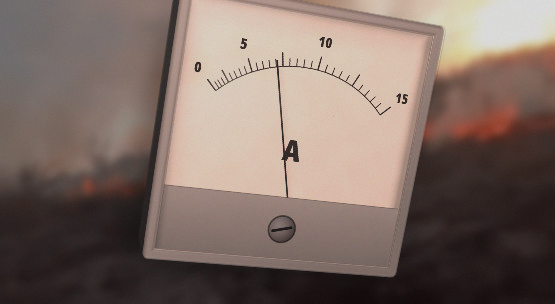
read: 7 A
